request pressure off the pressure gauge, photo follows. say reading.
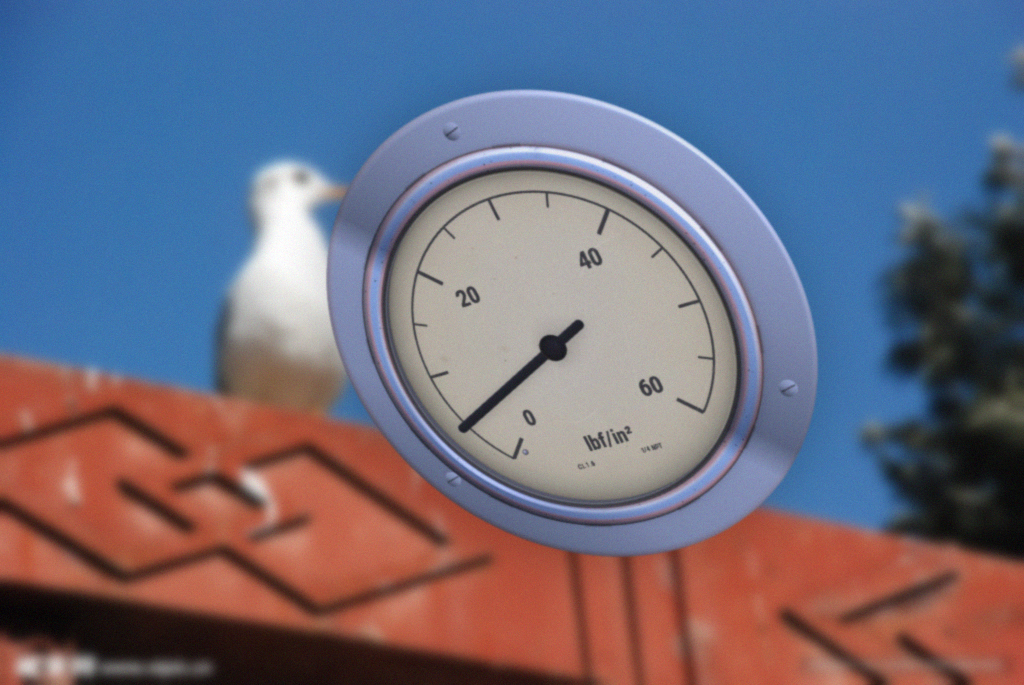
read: 5 psi
